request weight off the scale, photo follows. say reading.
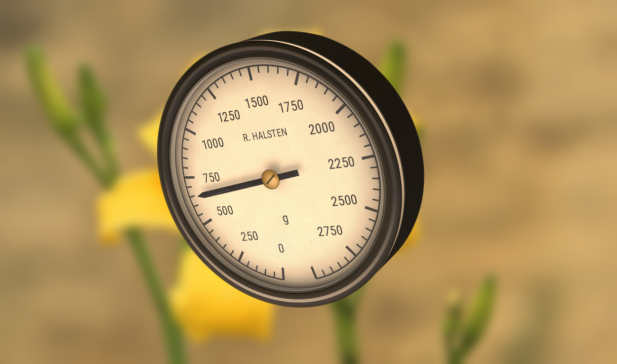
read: 650 g
